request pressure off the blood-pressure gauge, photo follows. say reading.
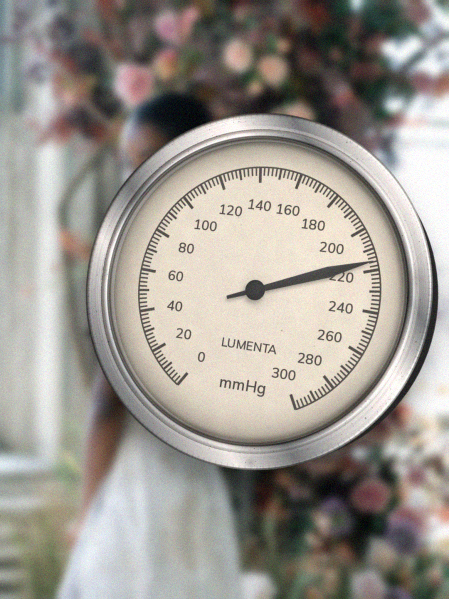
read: 216 mmHg
